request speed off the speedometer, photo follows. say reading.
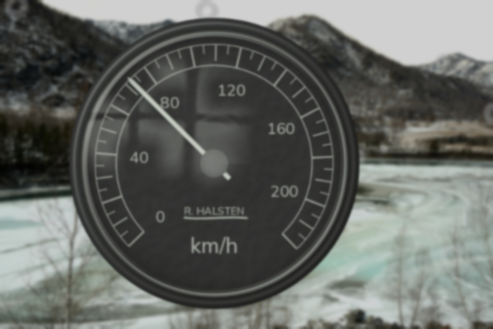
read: 72.5 km/h
